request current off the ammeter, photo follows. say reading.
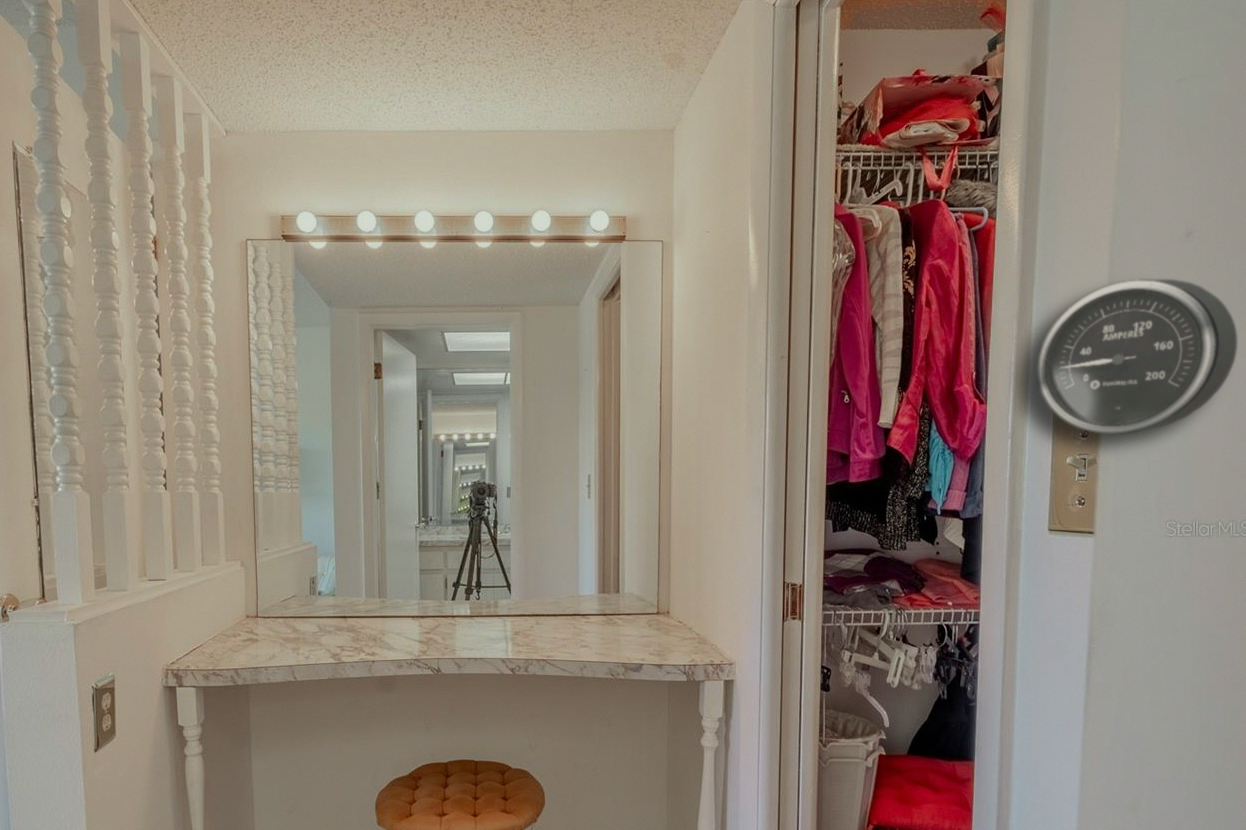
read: 20 A
